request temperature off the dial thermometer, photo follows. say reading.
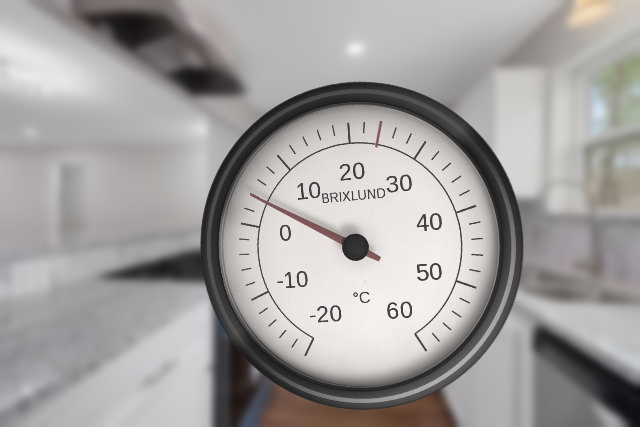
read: 4 °C
